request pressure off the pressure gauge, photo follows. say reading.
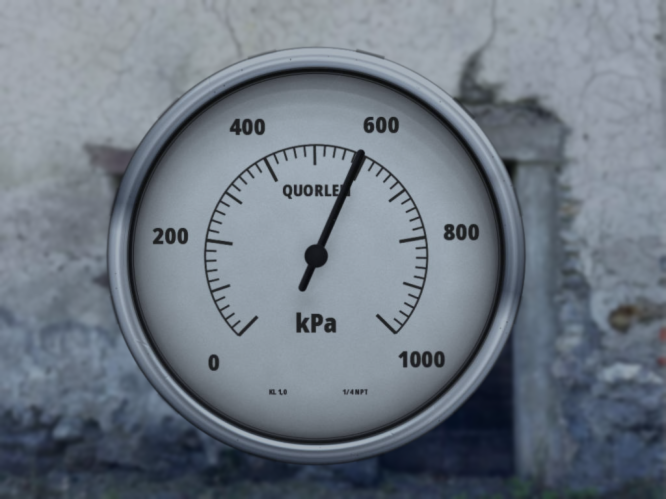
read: 590 kPa
